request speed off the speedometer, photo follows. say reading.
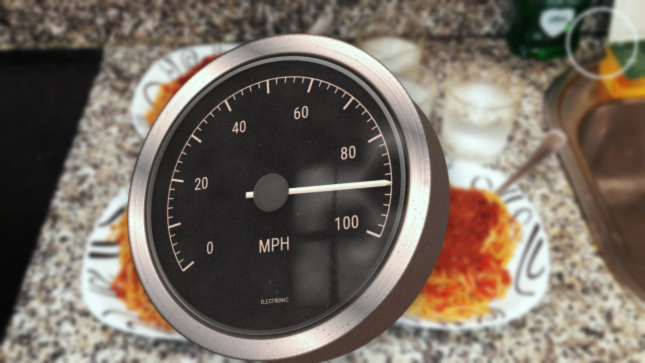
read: 90 mph
